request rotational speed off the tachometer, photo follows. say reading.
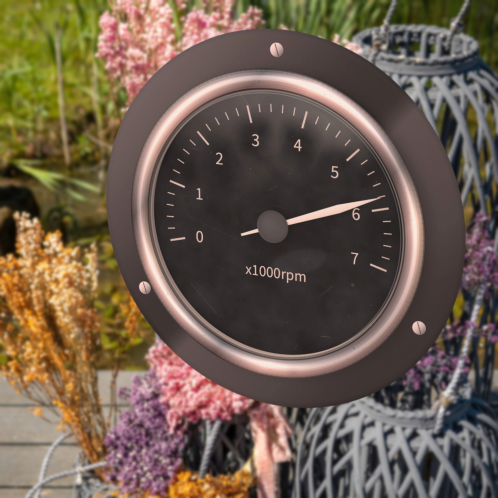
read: 5800 rpm
